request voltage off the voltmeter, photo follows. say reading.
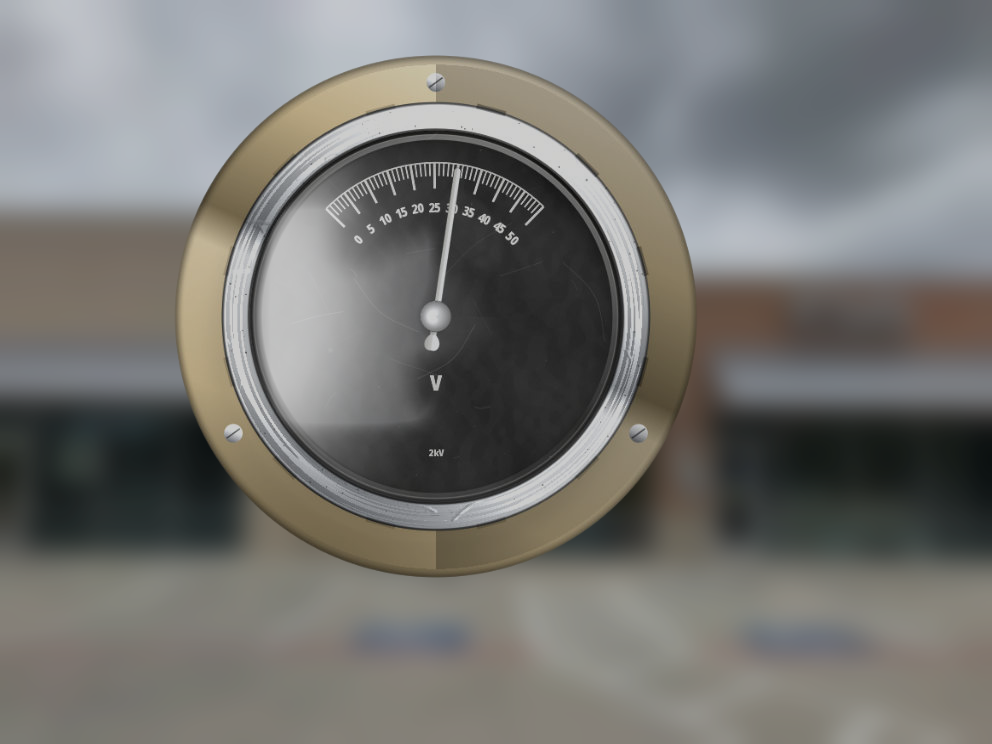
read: 30 V
